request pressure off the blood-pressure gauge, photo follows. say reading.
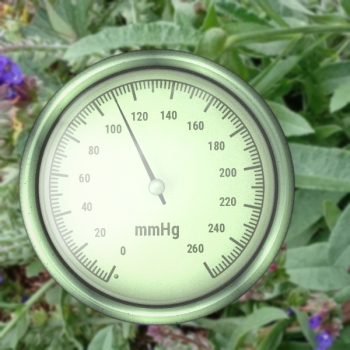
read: 110 mmHg
